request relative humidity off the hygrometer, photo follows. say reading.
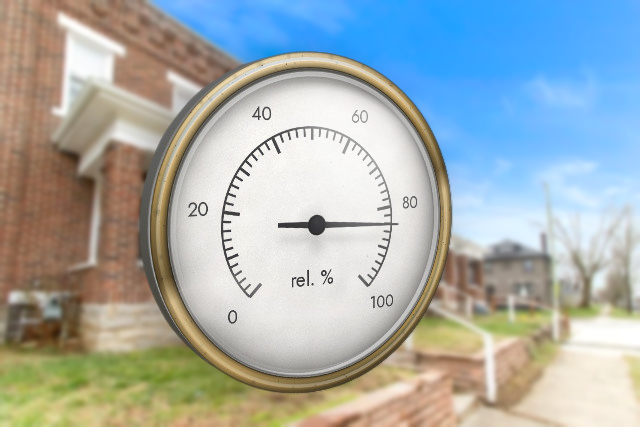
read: 84 %
